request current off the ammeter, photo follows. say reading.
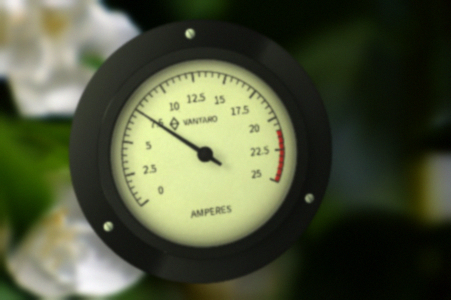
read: 7.5 A
